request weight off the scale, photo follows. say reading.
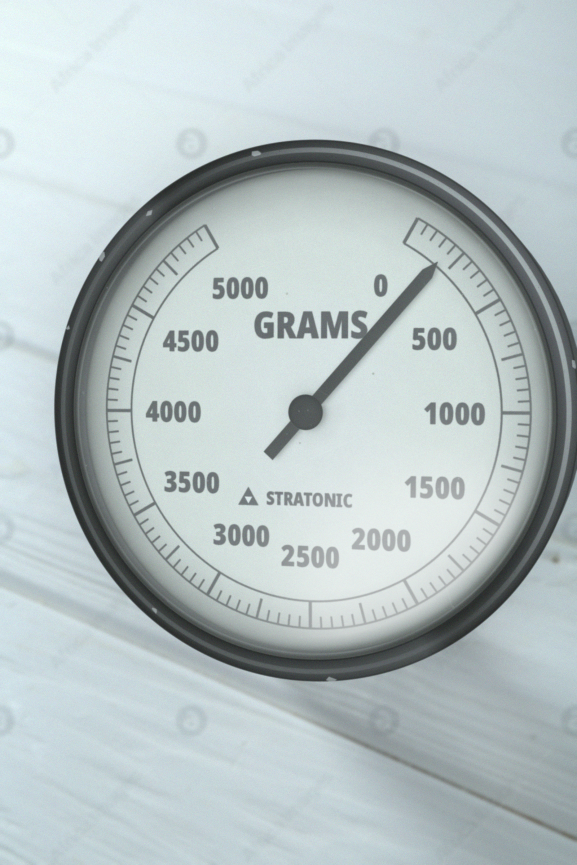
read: 200 g
